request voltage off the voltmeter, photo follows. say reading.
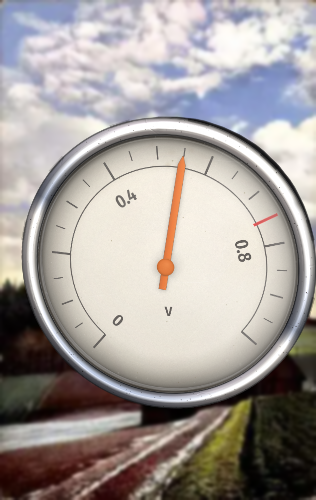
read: 0.55 V
